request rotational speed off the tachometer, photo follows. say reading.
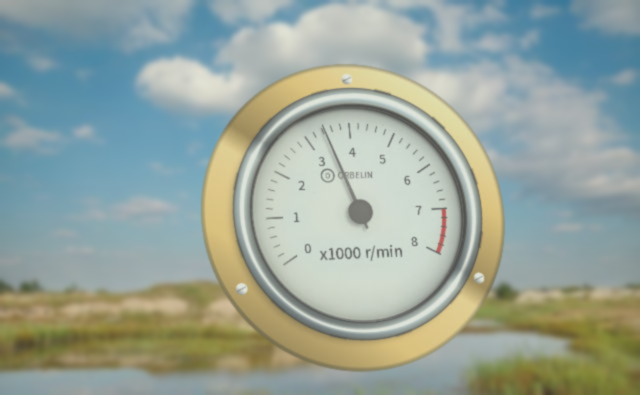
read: 3400 rpm
